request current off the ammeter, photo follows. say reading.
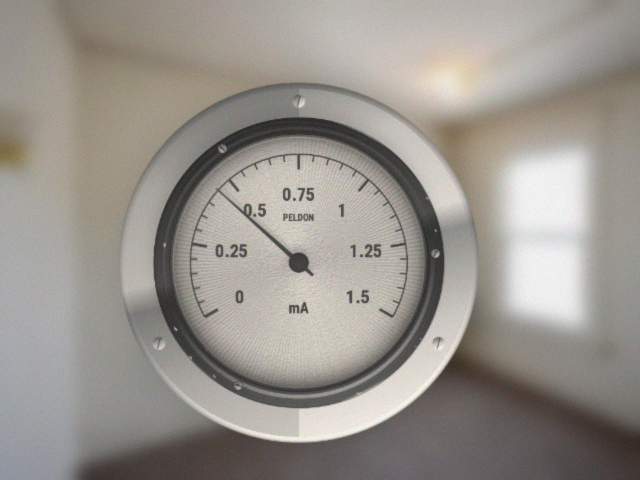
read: 0.45 mA
